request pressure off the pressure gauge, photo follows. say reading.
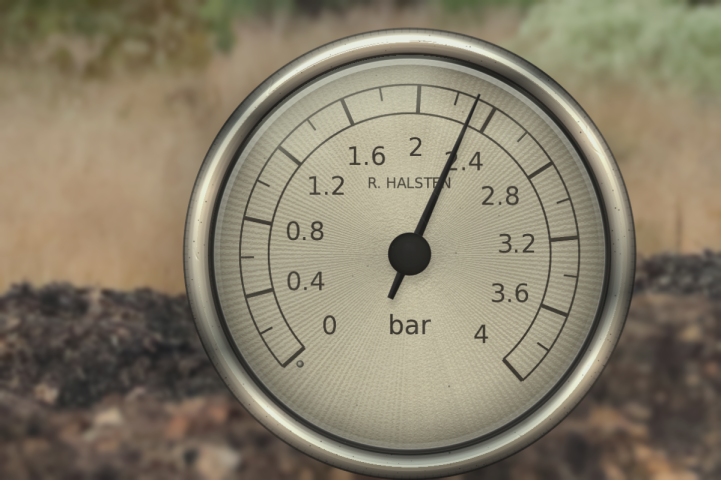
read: 2.3 bar
